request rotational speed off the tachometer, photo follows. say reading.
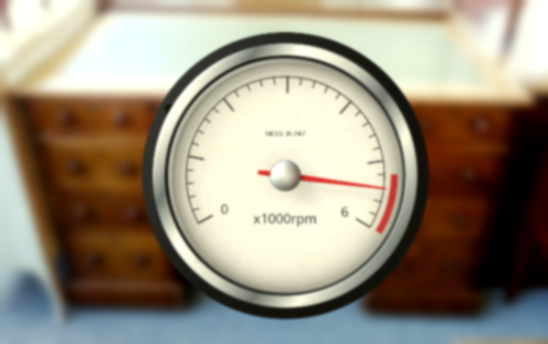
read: 5400 rpm
